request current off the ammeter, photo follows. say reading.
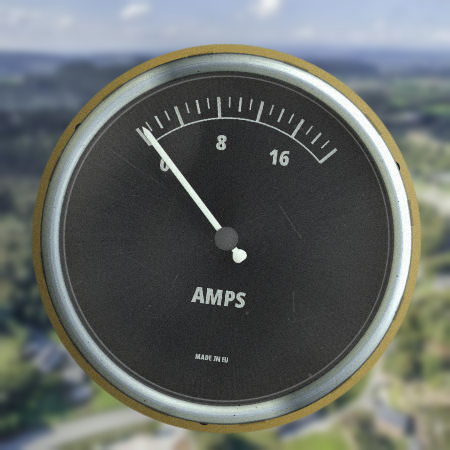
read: 0.5 A
